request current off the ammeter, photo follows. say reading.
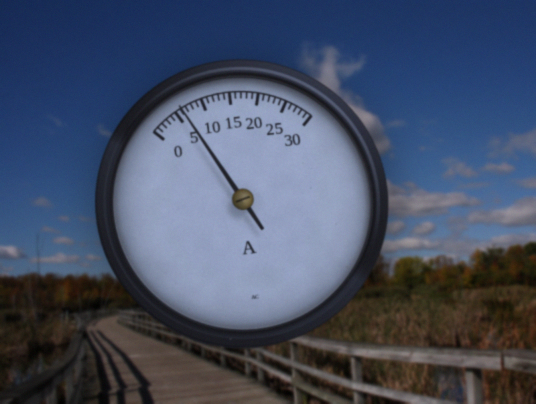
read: 6 A
